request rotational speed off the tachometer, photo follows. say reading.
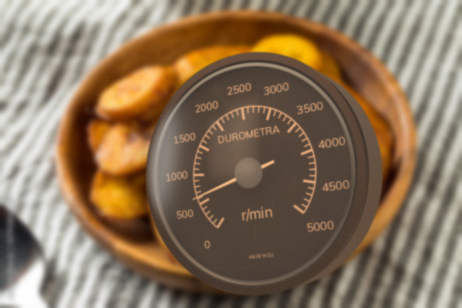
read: 600 rpm
